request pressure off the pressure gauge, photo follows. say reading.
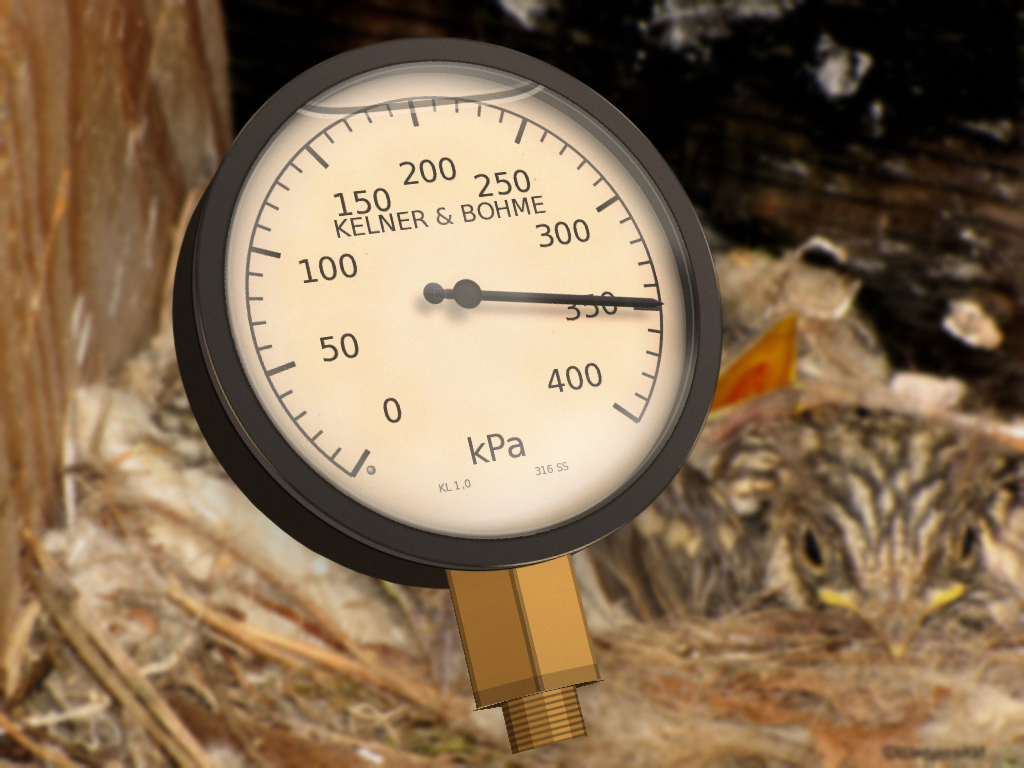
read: 350 kPa
